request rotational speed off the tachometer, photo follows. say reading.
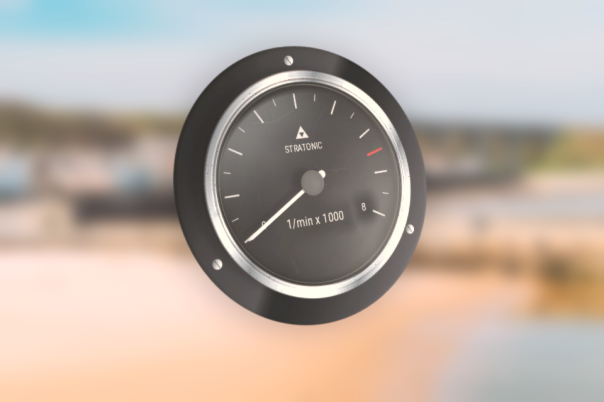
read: 0 rpm
